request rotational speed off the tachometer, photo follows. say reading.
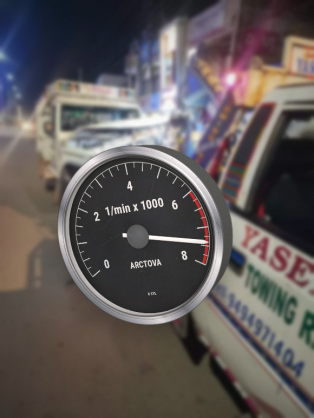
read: 7375 rpm
